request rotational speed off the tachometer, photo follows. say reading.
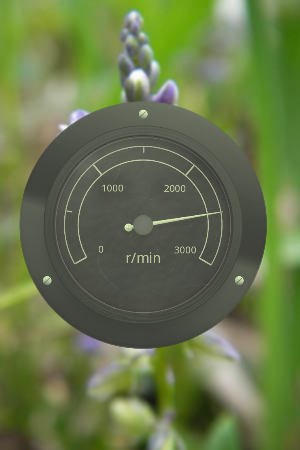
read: 2500 rpm
